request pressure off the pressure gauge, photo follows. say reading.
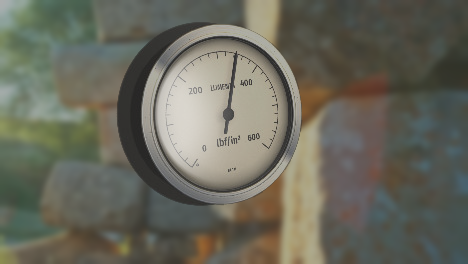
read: 340 psi
